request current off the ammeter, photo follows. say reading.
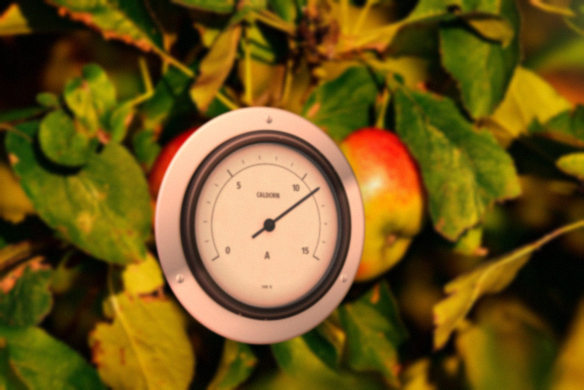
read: 11 A
